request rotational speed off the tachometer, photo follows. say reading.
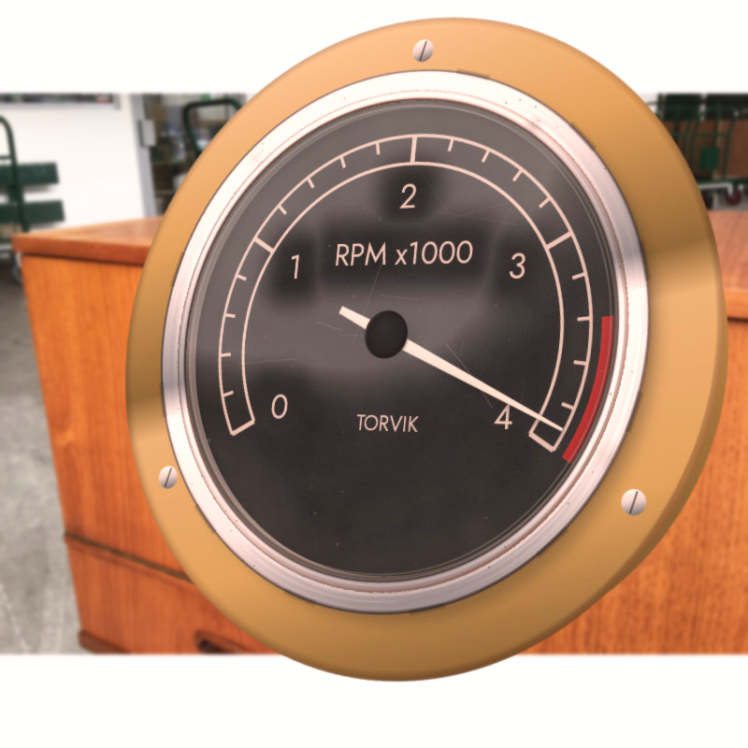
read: 3900 rpm
